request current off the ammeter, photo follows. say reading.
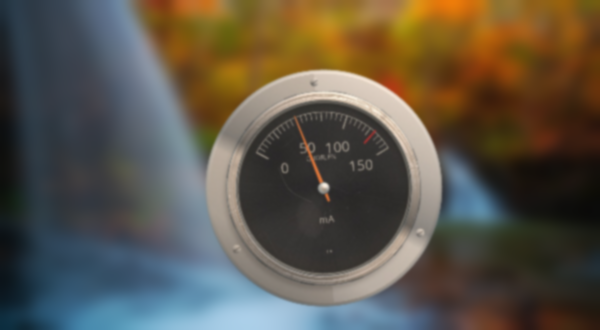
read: 50 mA
